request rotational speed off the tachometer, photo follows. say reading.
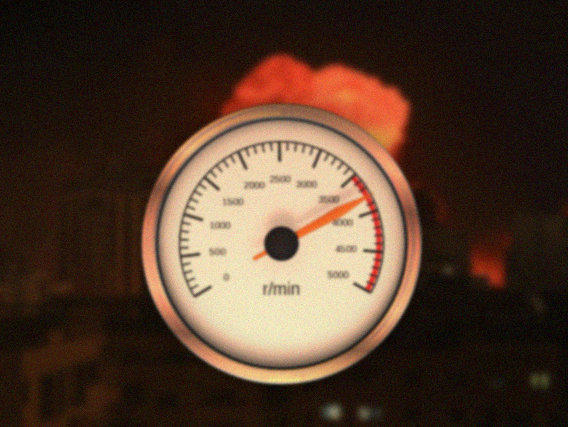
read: 3800 rpm
